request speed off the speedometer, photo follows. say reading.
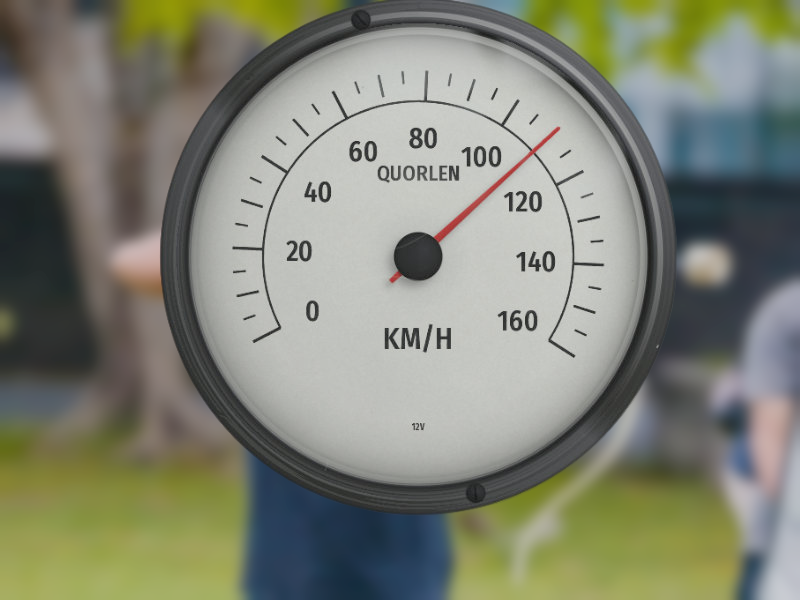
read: 110 km/h
